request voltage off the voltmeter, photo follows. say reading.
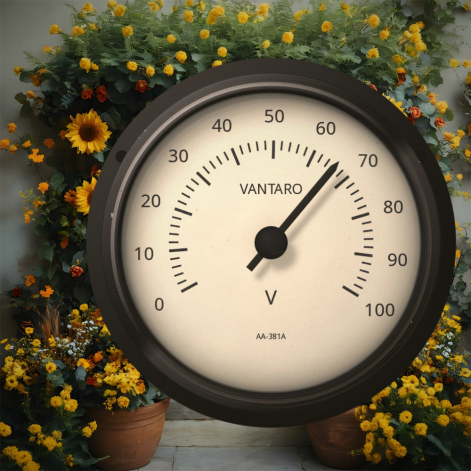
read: 66 V
